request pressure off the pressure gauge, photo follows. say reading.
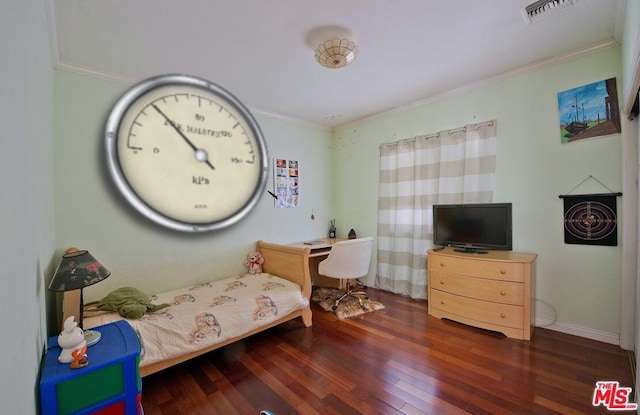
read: 40 kPa
